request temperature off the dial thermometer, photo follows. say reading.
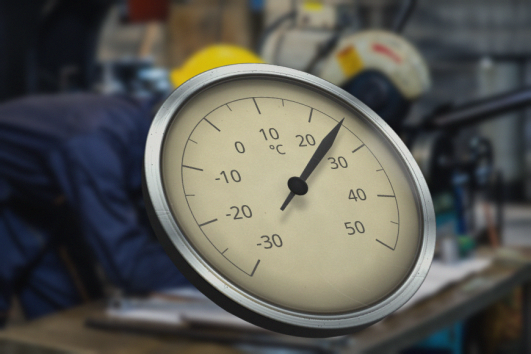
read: 25 °C
